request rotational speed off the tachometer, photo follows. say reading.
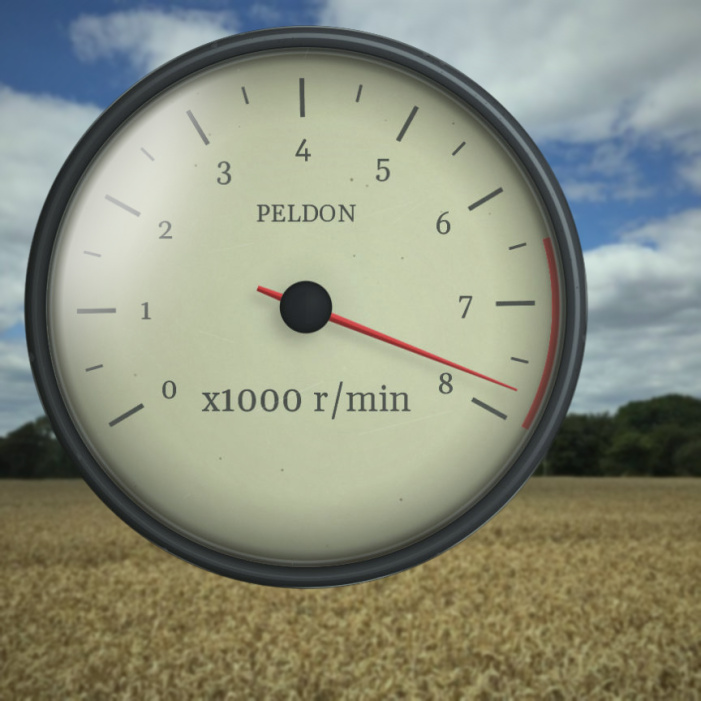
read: 7750 rpm
